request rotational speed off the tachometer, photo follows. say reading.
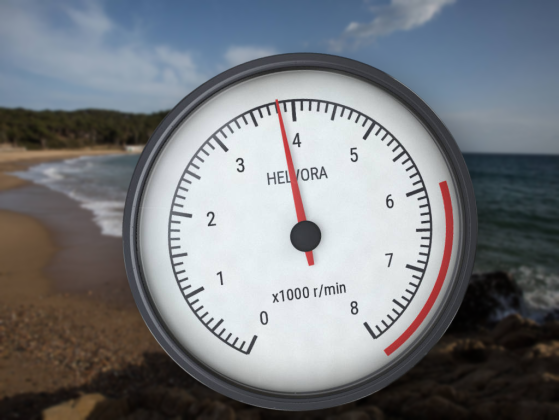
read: 3800 rpm
